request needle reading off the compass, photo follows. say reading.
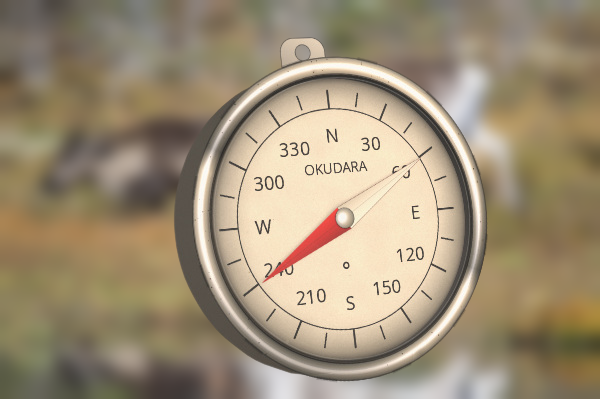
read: 240 °
